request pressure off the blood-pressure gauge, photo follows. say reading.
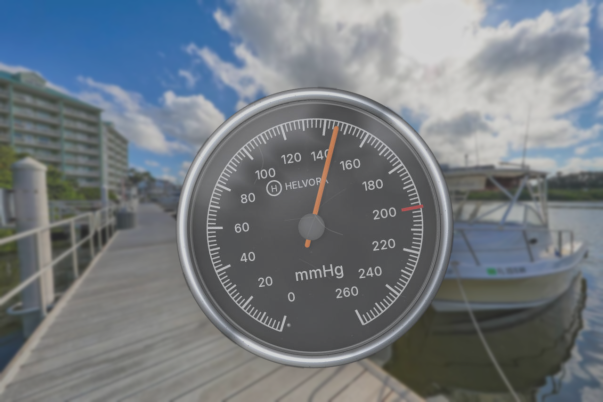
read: 146 mmHg
